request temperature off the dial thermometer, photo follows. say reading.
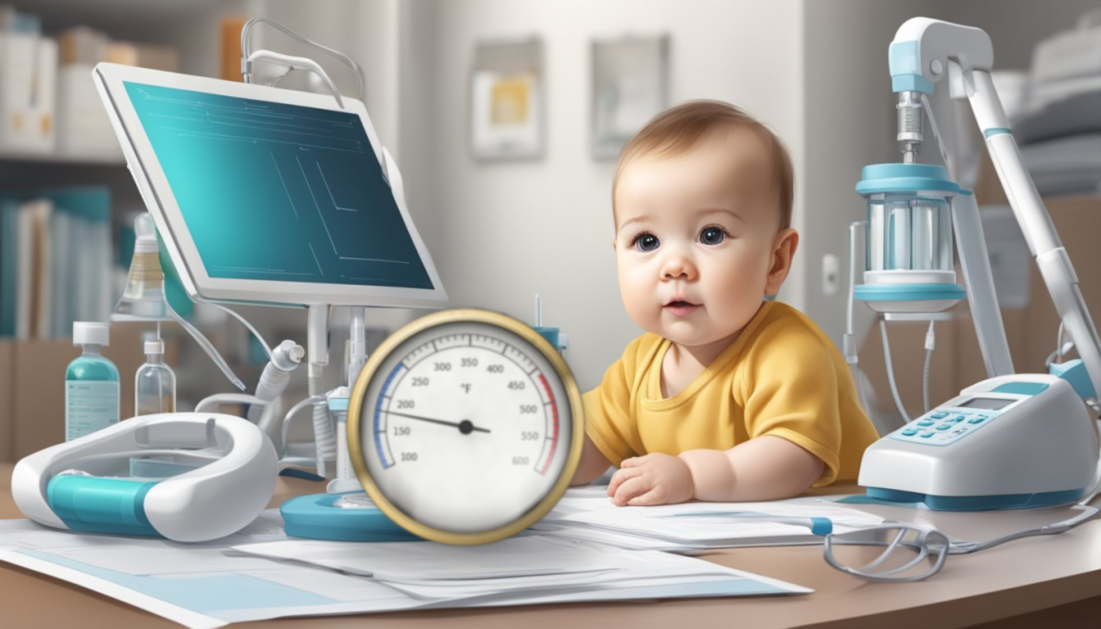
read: 180 °F
